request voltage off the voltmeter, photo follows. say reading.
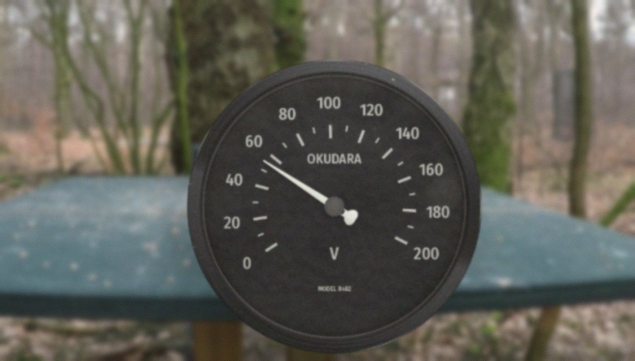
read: 55 V
